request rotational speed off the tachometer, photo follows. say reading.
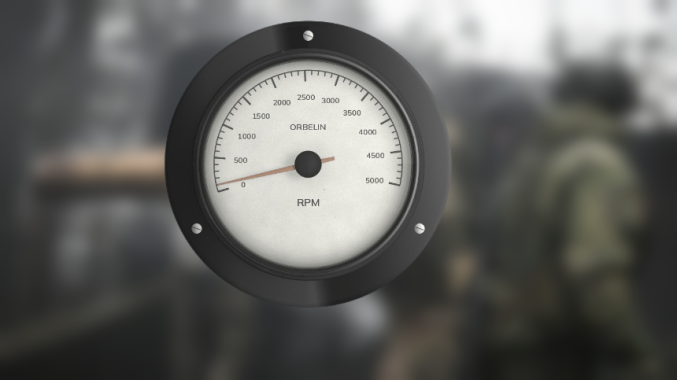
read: 100 rpm
